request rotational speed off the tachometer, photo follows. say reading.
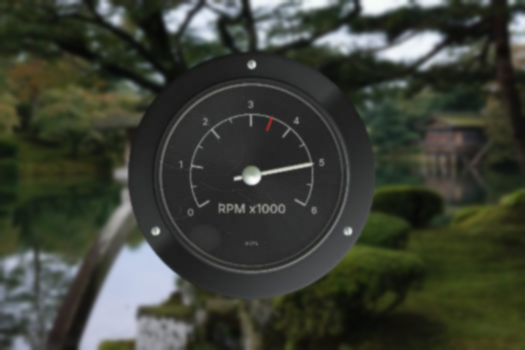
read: 5000 rpm
